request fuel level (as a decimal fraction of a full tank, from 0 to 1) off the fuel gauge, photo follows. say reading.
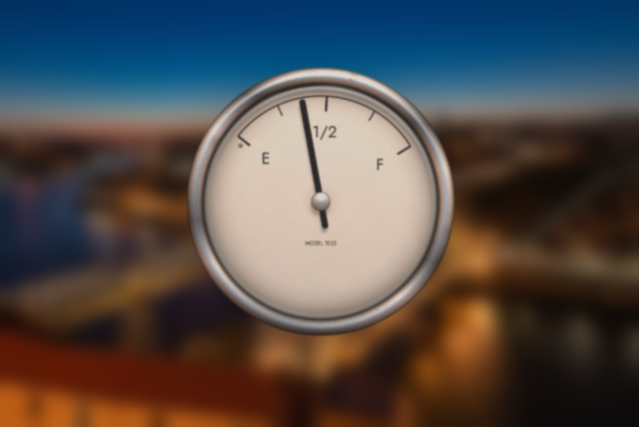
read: 0.375
